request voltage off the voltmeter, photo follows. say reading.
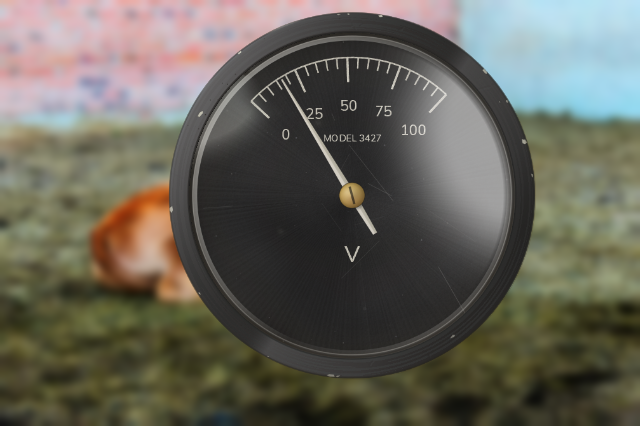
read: 17.5 V
